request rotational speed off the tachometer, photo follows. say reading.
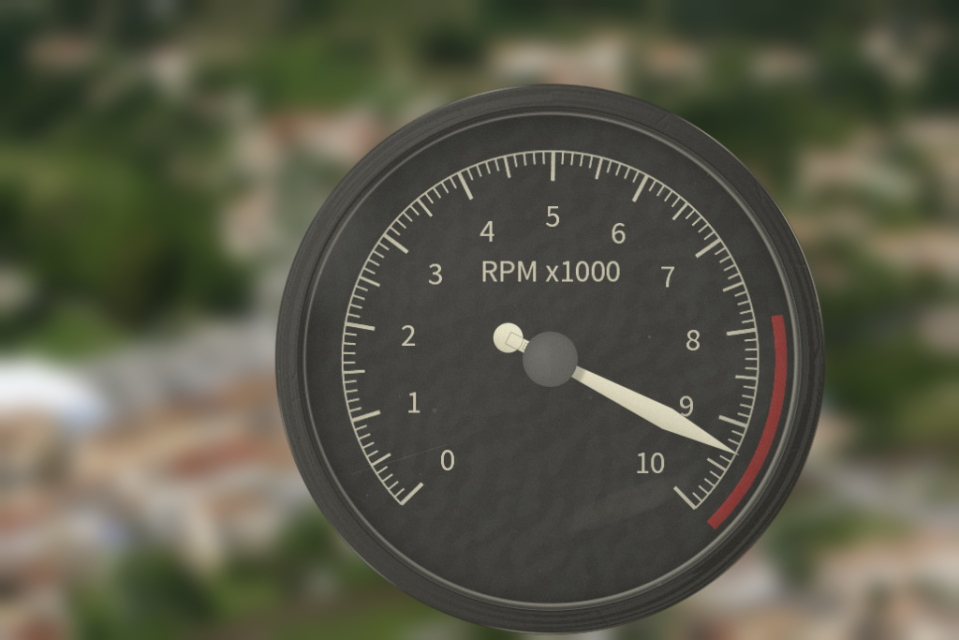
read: 9300 rpm
